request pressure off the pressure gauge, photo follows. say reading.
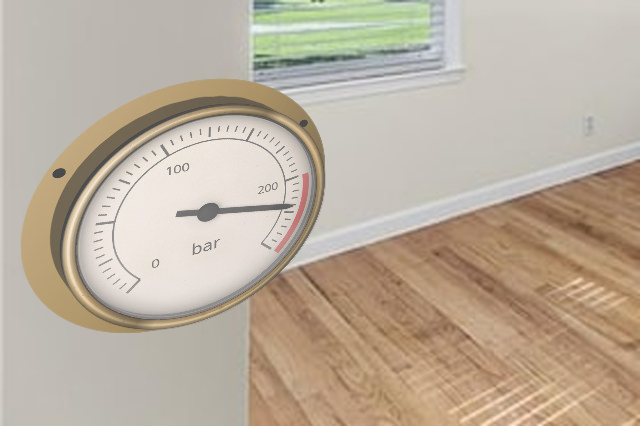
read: 220 bar
